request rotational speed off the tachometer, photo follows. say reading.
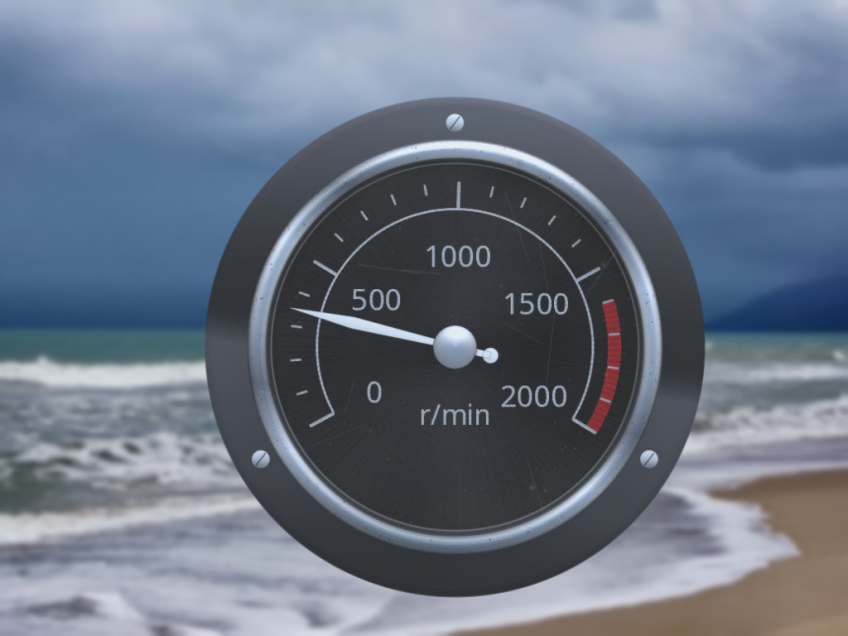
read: 350 rpm
